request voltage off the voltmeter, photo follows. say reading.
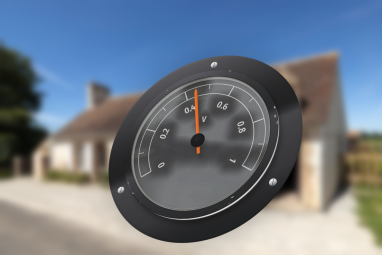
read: 0.45 V
